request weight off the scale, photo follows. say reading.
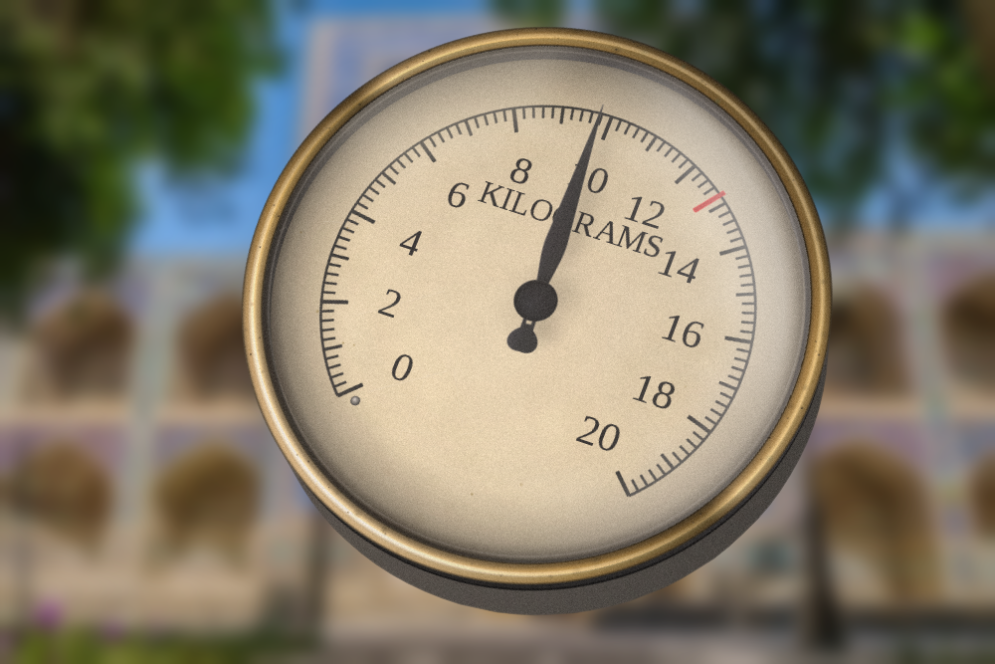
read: 9.8 kg
